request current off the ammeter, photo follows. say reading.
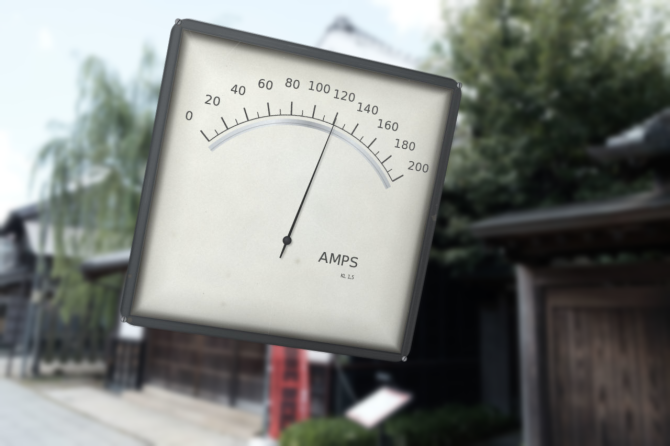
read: 120 A
